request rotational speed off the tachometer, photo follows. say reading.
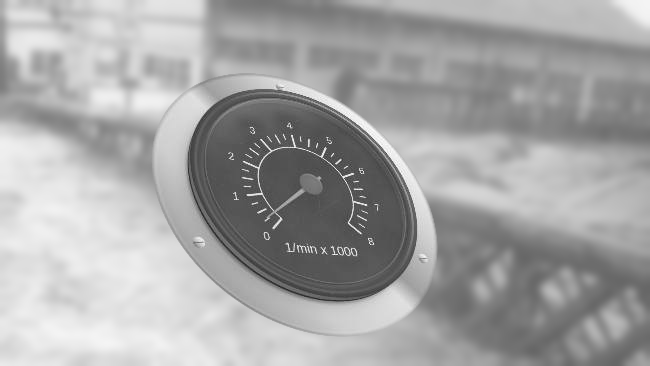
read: 250 rpm
